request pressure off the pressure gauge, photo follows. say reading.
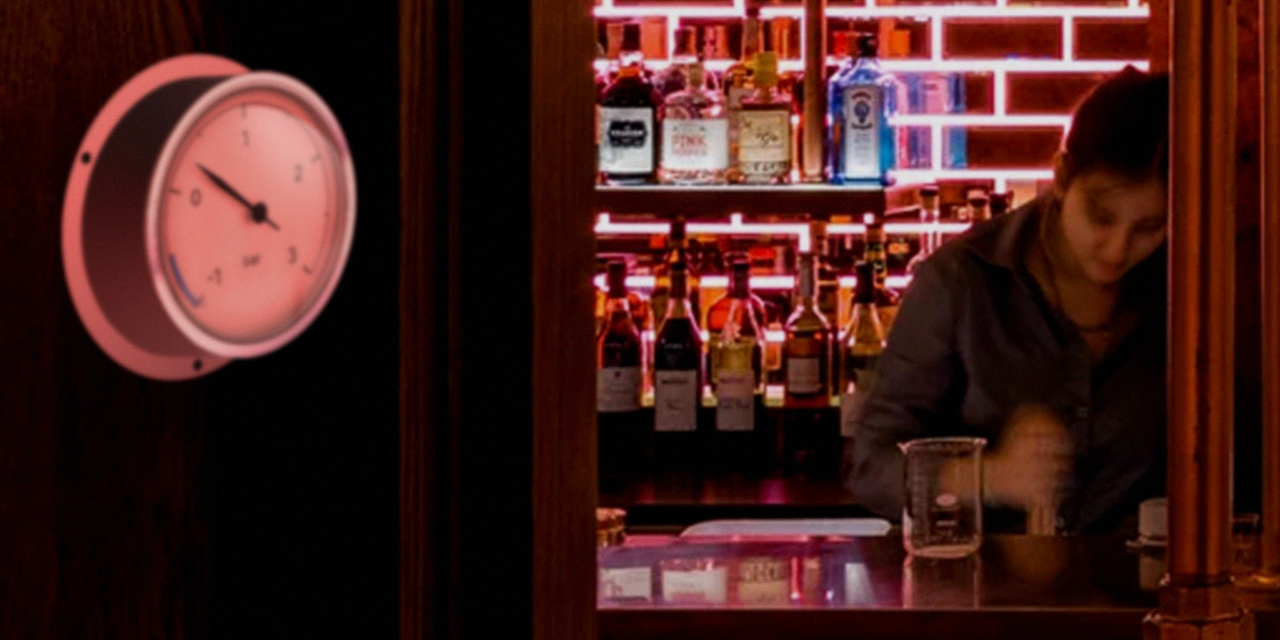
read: 0.25 bar
